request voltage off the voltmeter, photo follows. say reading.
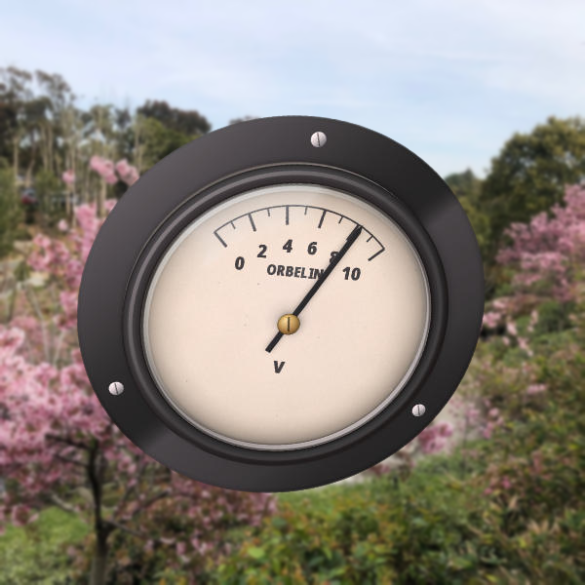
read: 8 V
